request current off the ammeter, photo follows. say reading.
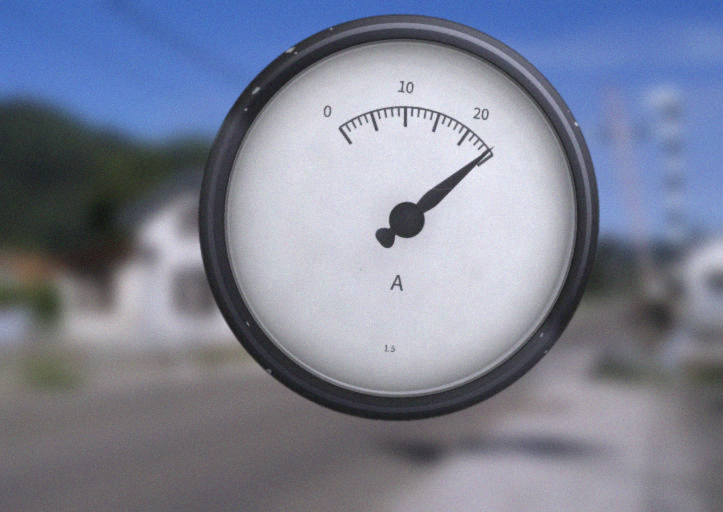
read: 24 A
